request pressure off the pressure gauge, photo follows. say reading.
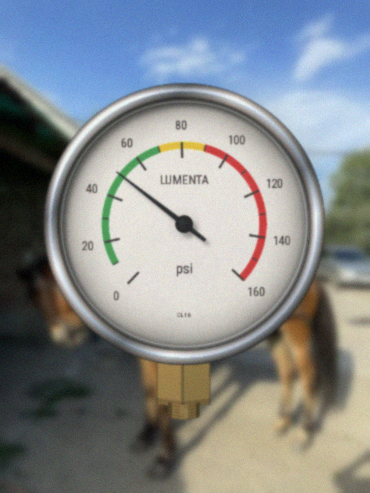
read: 50 psi
